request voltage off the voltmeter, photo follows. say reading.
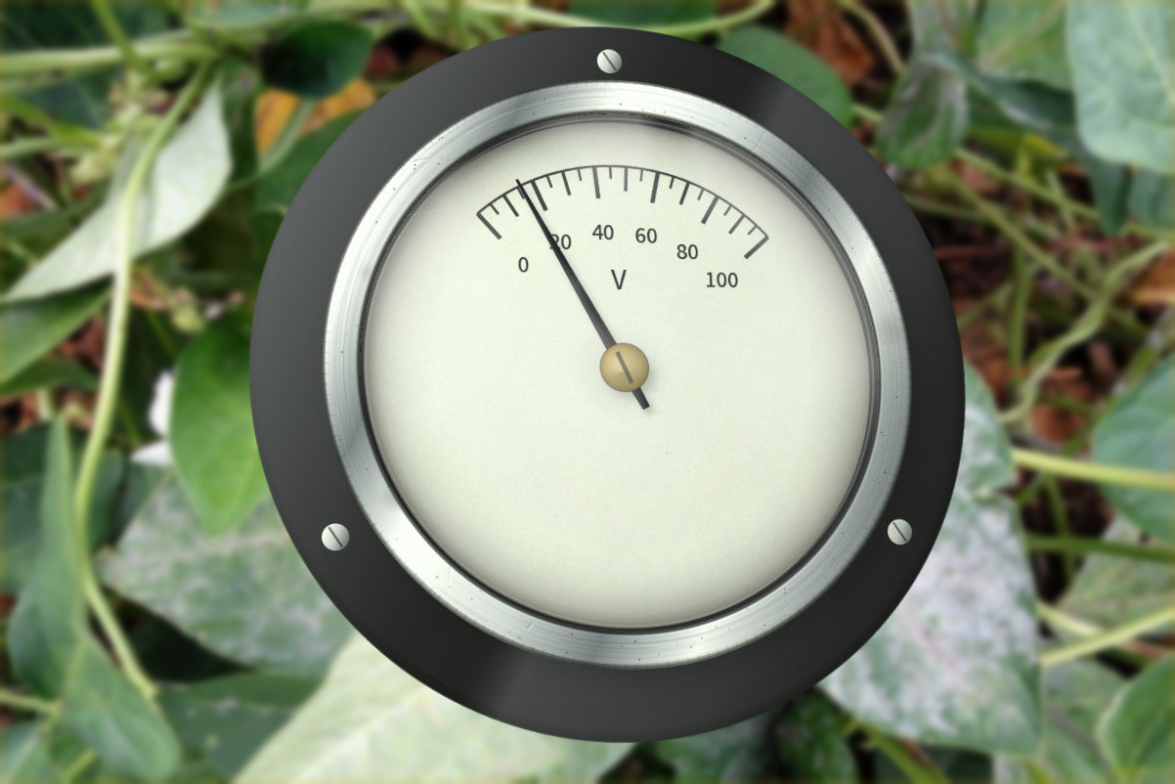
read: 15 V
